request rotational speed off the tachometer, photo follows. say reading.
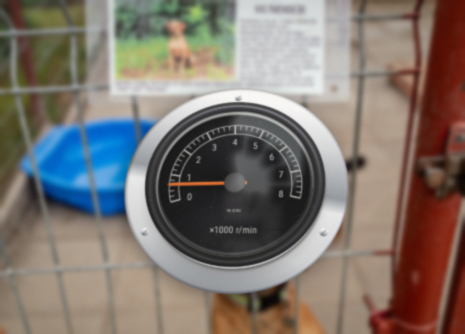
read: 600 rpm
